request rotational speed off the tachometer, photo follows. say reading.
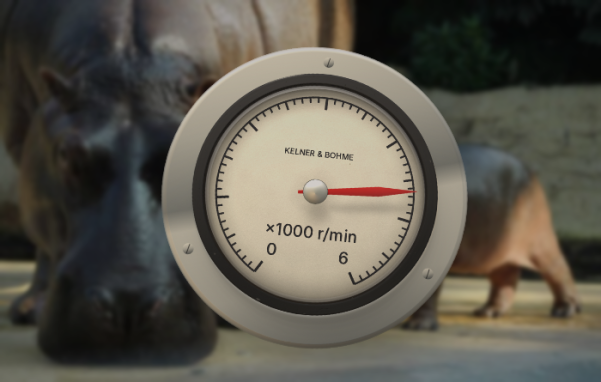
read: 4650 rpm
